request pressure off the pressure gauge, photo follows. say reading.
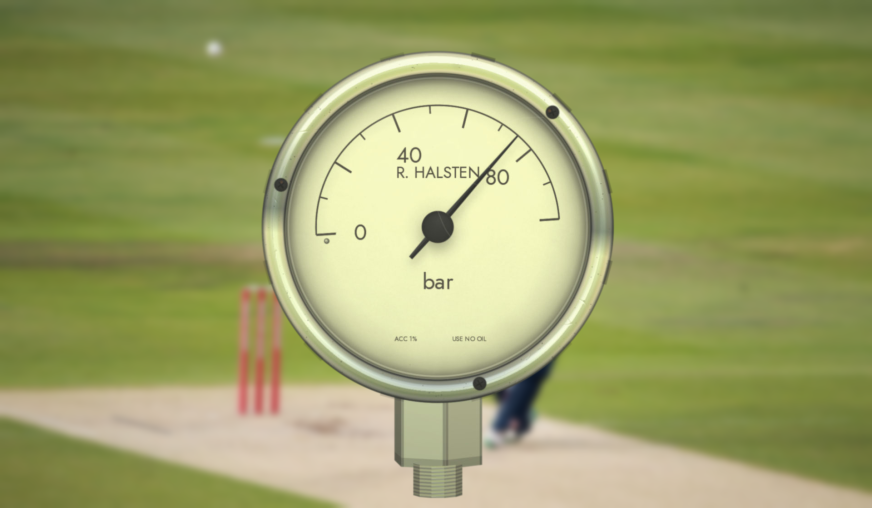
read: 75 bar
